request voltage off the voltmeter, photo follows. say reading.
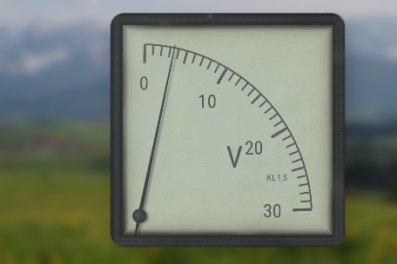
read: 3.5 V
